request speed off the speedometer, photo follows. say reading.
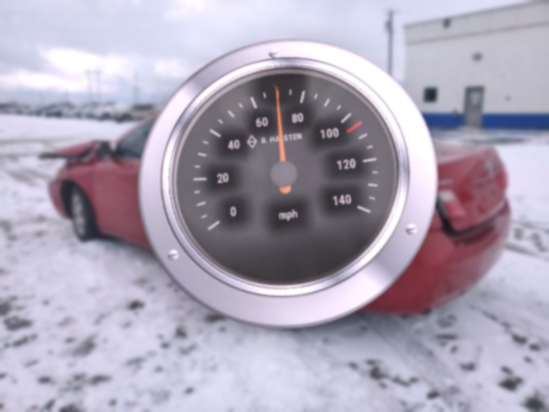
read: 70 mph
